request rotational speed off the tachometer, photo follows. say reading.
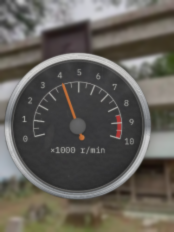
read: 4000 rpm
